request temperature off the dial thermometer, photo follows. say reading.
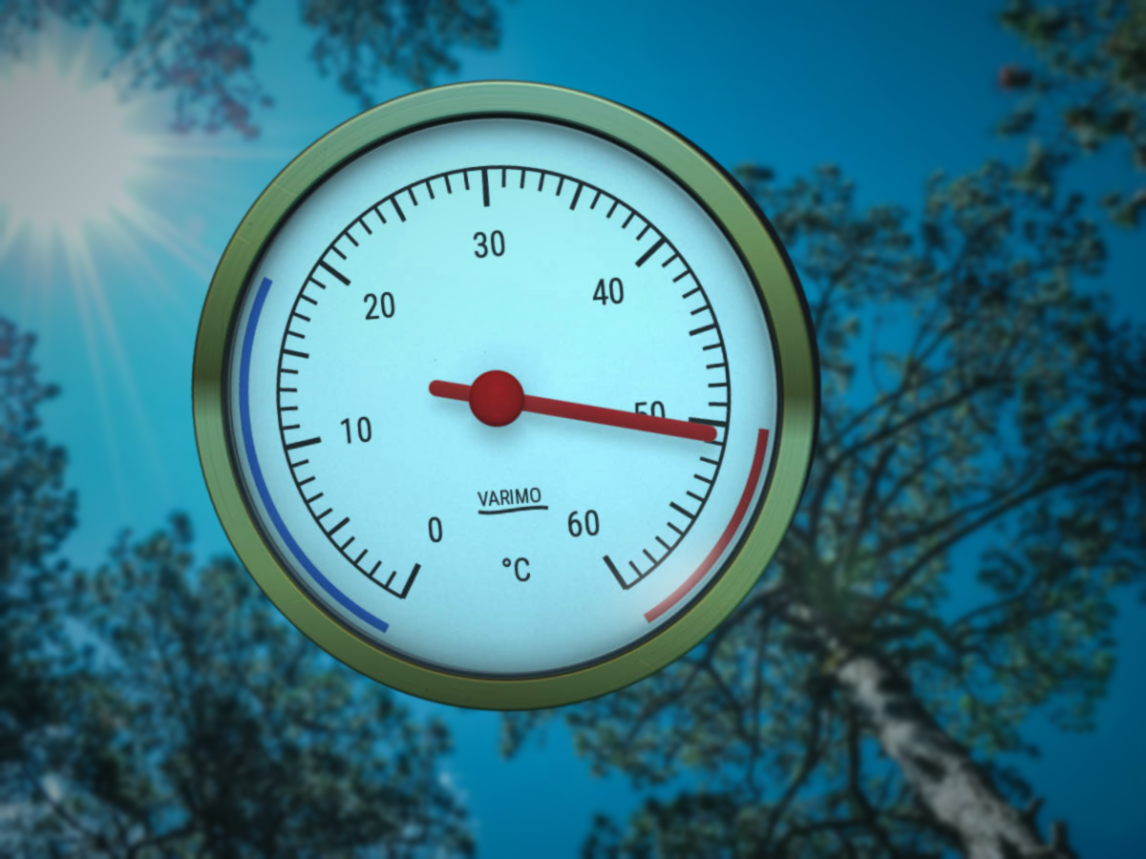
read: 50.5 °C
